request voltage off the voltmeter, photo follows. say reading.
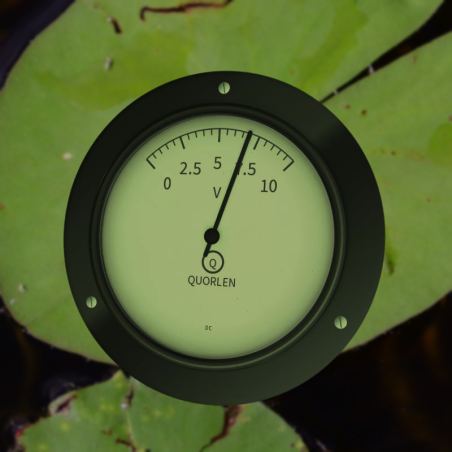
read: 7 V
